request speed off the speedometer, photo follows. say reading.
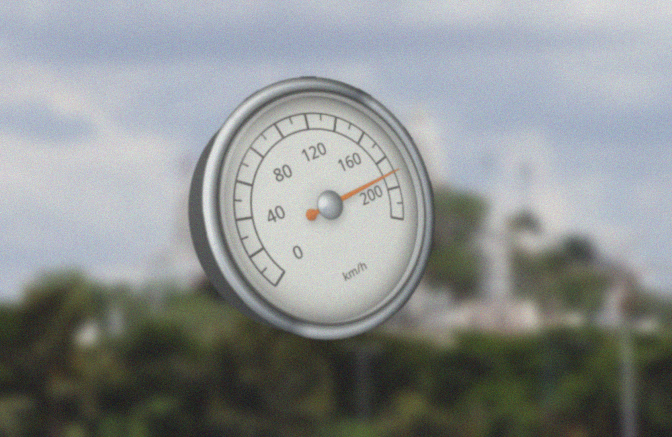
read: 190 km/h
